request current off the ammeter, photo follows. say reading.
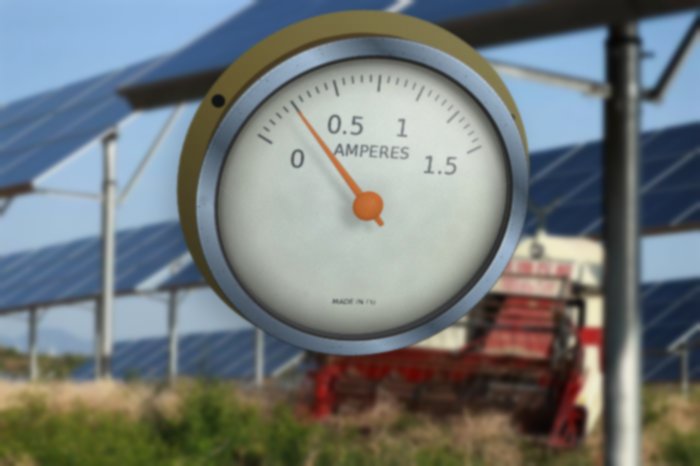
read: 0.25 A
